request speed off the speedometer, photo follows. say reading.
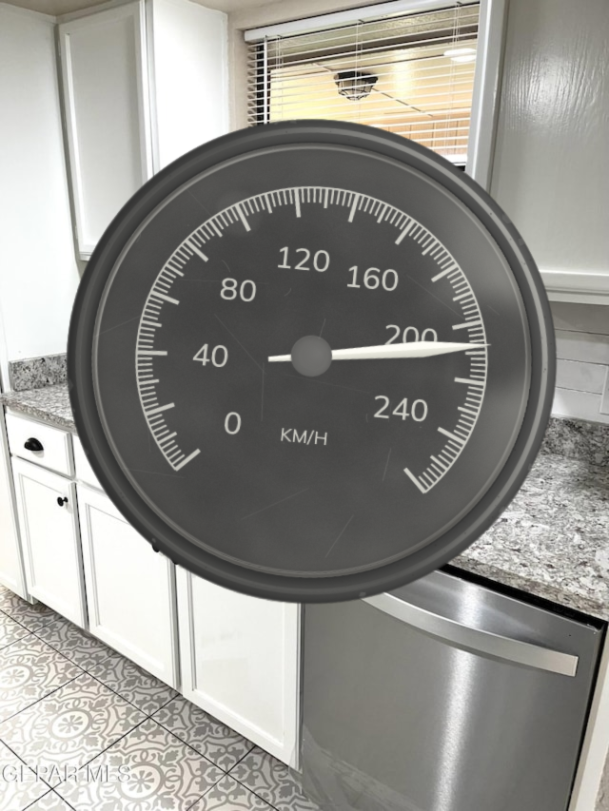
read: 208 km/h
